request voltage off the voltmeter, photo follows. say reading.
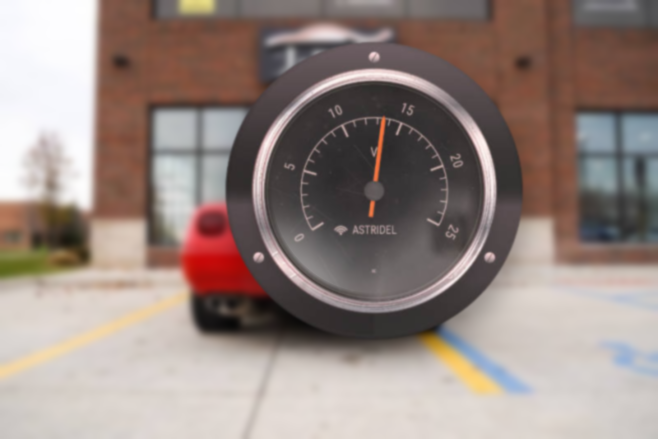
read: 13.5 V
